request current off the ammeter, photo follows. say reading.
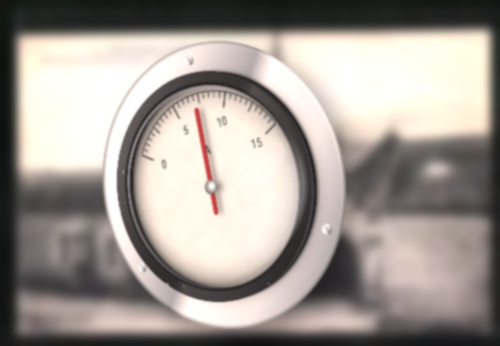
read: 7.5 A
